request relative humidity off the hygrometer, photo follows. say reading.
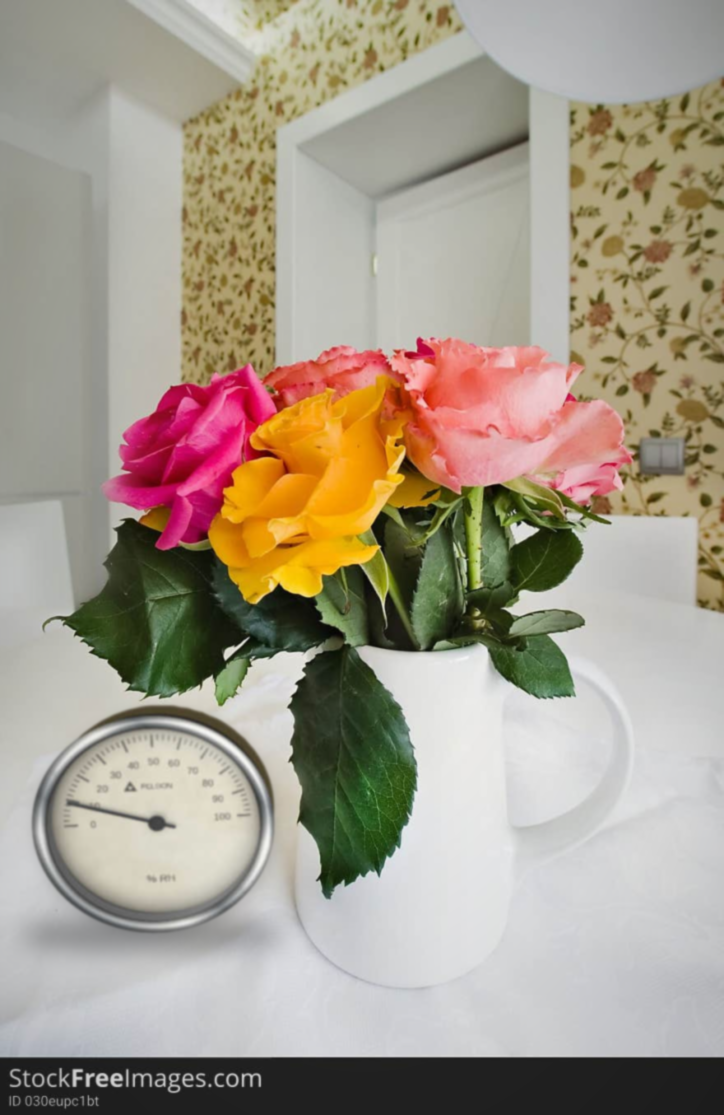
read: 10 %
